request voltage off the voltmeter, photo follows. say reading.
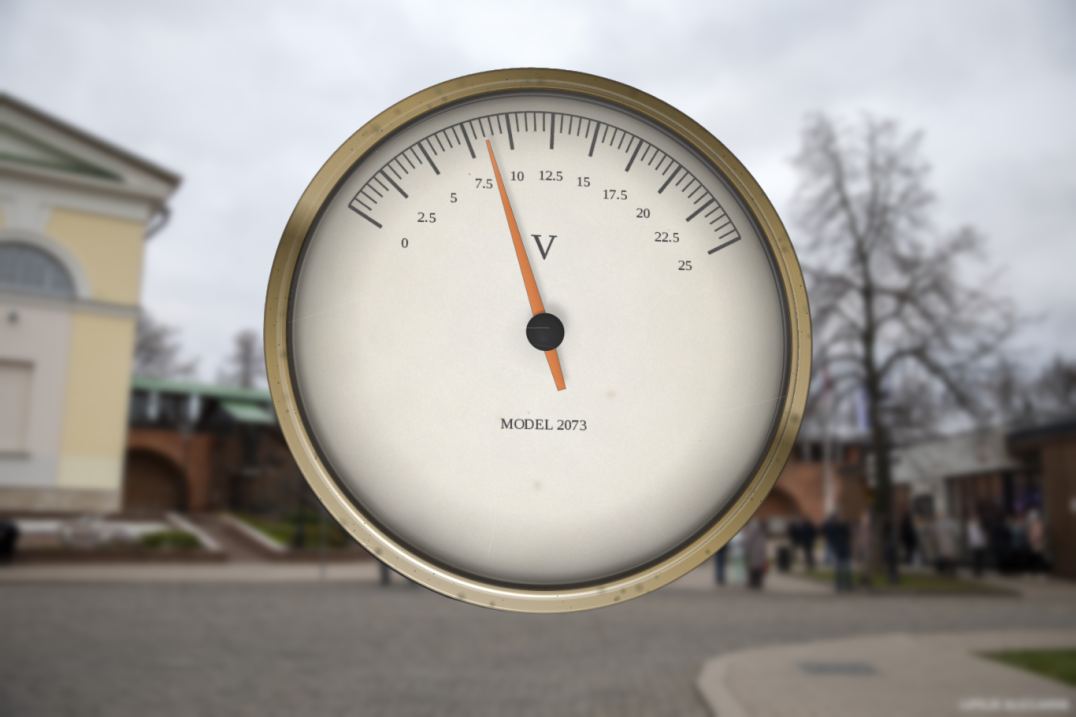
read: 8.5 V
